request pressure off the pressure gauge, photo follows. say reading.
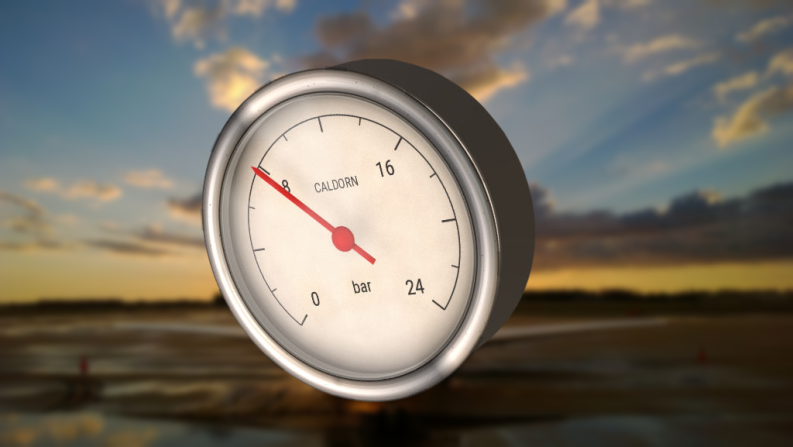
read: 8 bar
